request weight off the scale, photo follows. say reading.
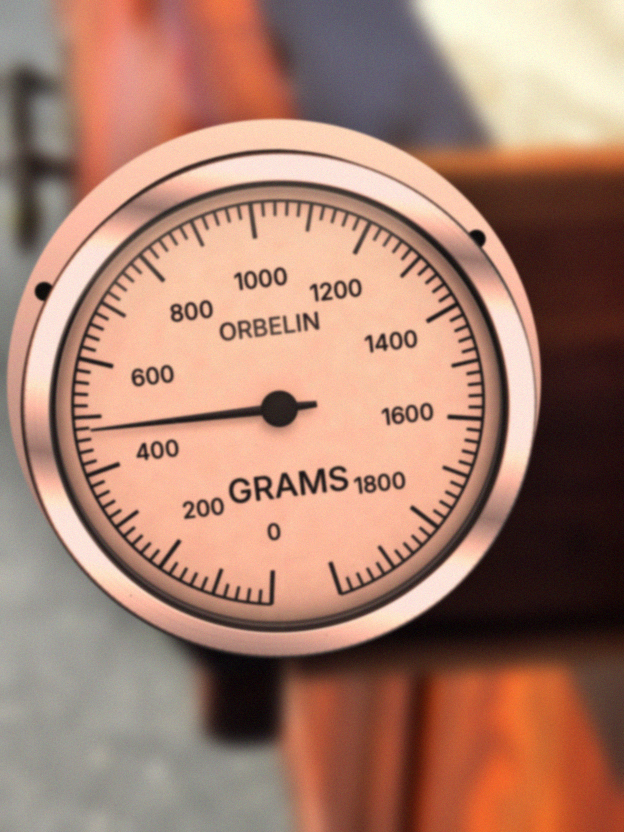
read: 480 g
